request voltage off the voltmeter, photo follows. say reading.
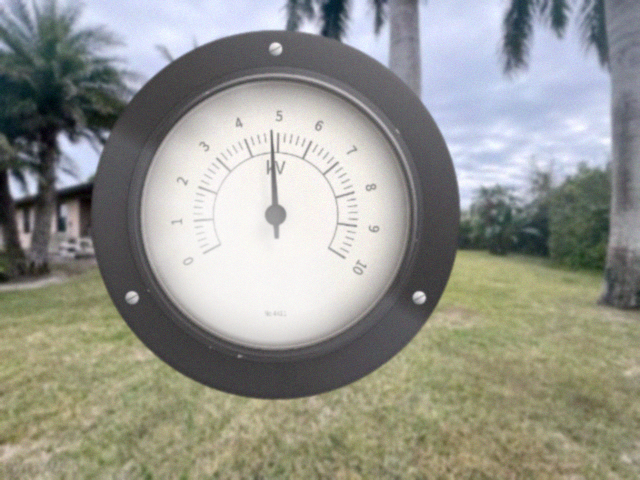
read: 4.8 kV
